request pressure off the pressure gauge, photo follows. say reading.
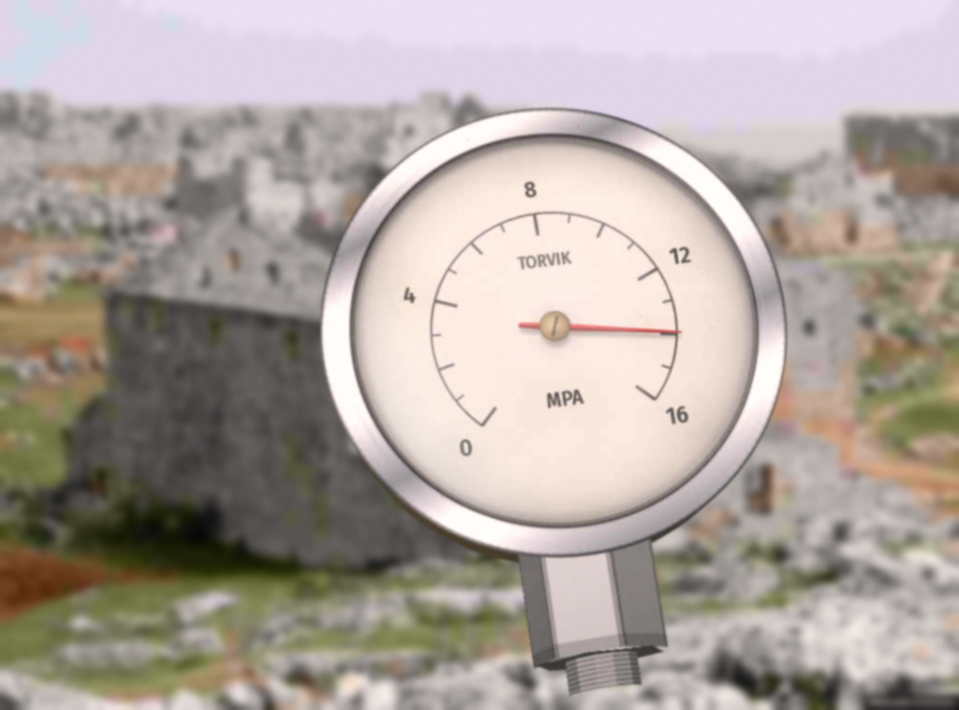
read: 14 MPa
